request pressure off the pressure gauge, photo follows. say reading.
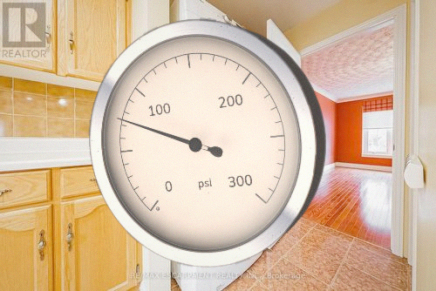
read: 75 psi
